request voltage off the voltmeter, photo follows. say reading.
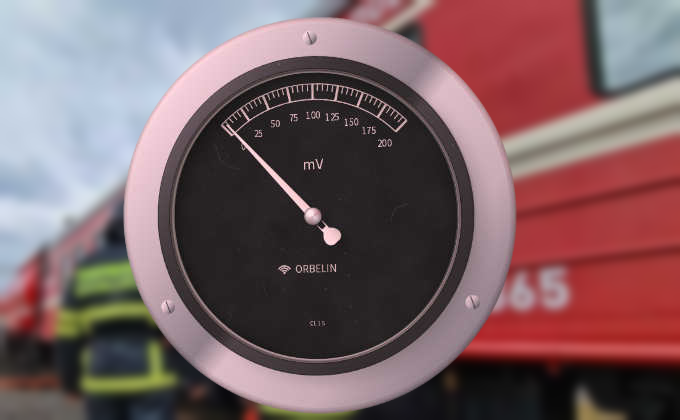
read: 5 mV
